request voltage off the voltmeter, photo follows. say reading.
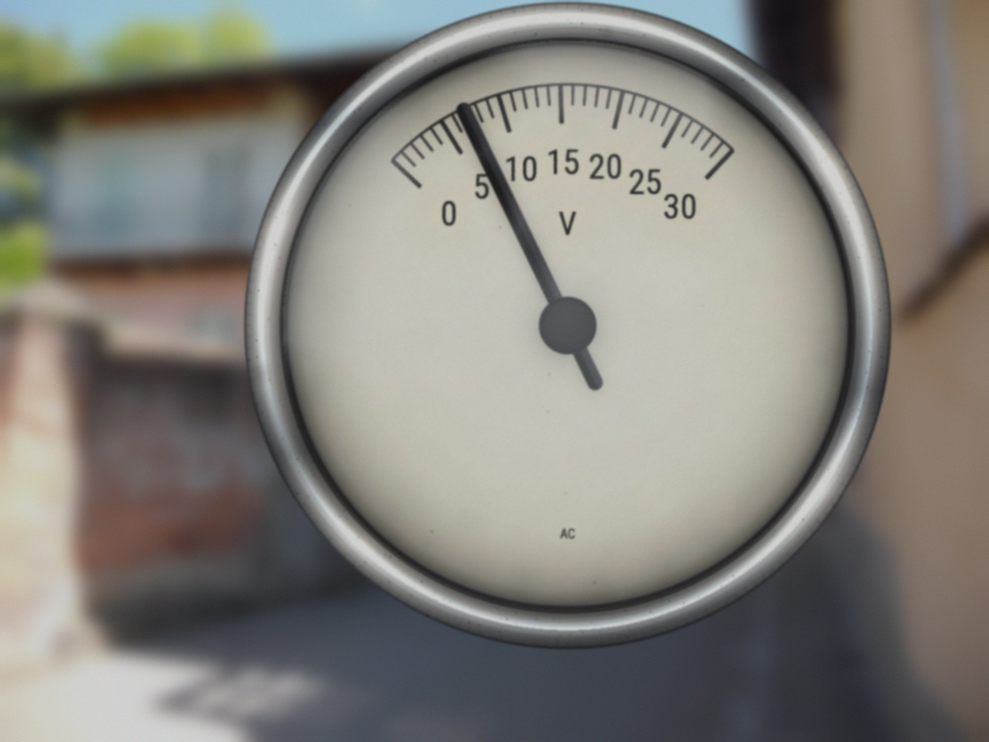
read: 7 V
